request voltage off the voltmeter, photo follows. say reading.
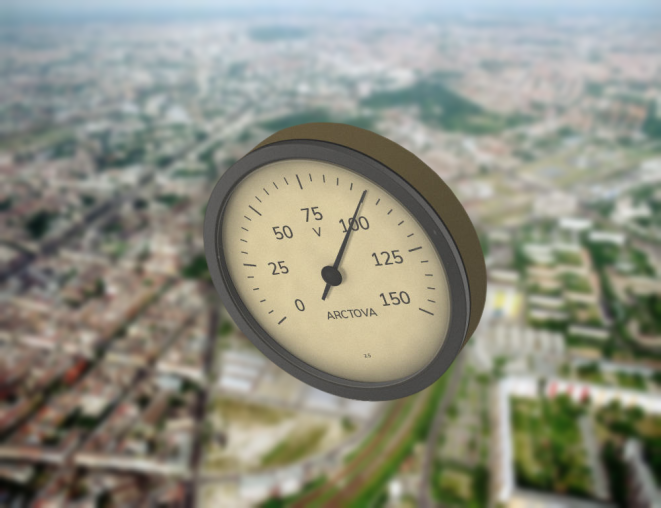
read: 100 V
